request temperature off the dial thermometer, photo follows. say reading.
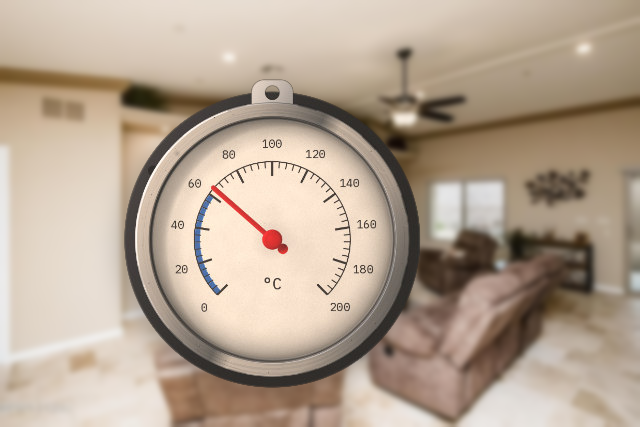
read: 64 °C
